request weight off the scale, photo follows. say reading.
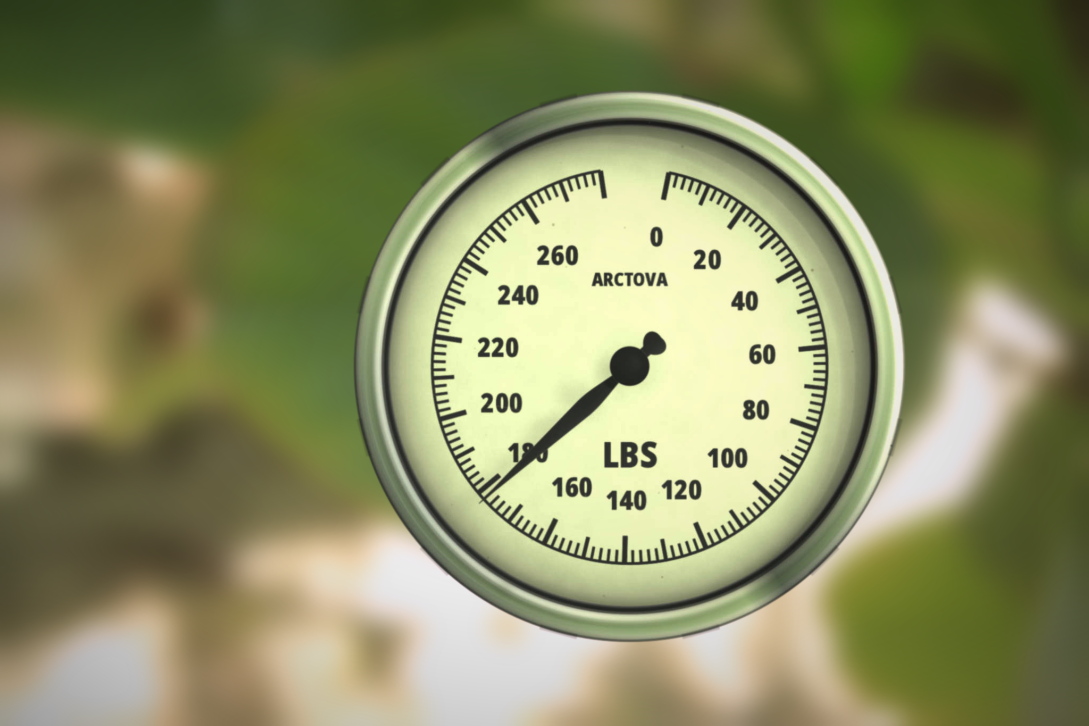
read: 178 lb
